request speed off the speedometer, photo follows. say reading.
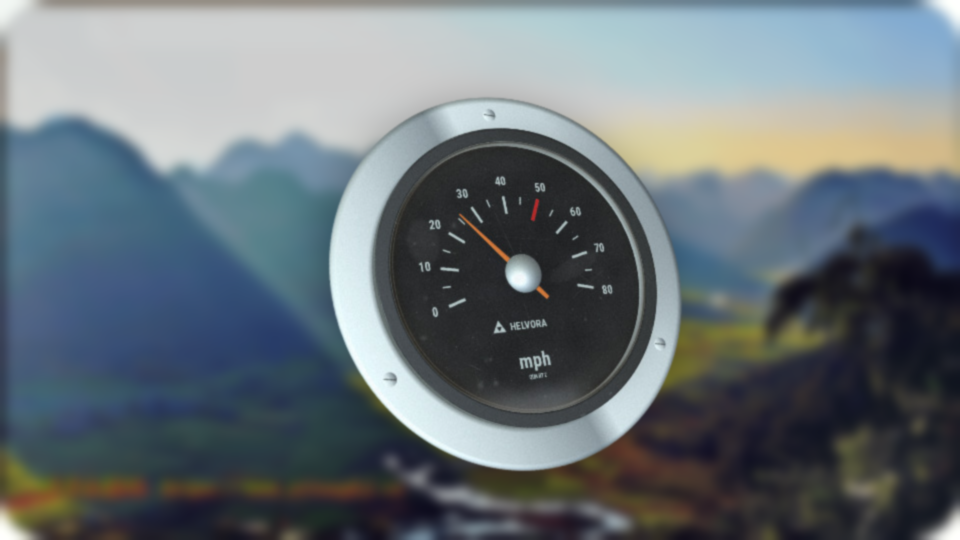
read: 25 mph
